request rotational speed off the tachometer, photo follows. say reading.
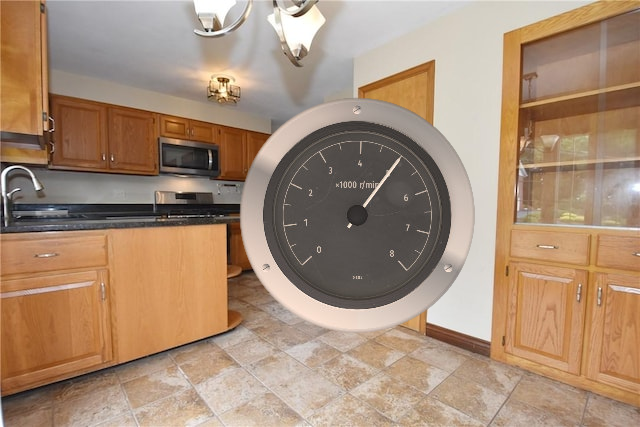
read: 5000 rpm
